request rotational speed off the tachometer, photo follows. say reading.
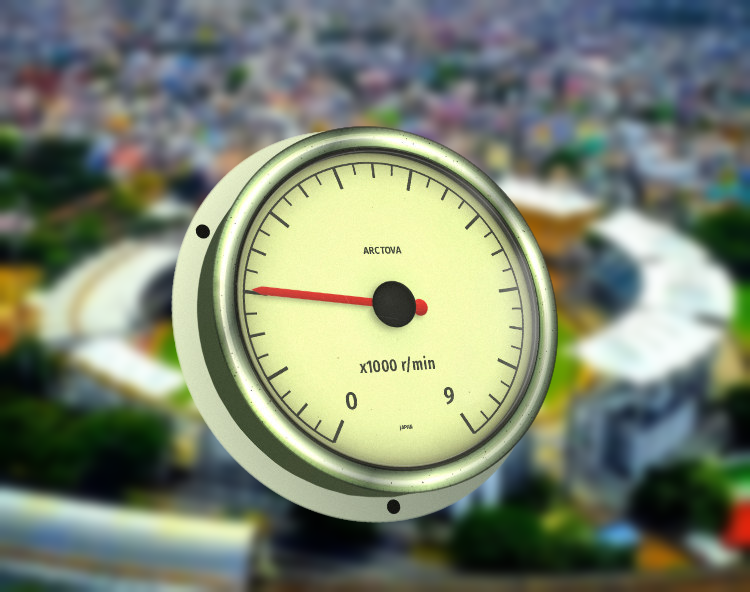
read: 2000 rpm
